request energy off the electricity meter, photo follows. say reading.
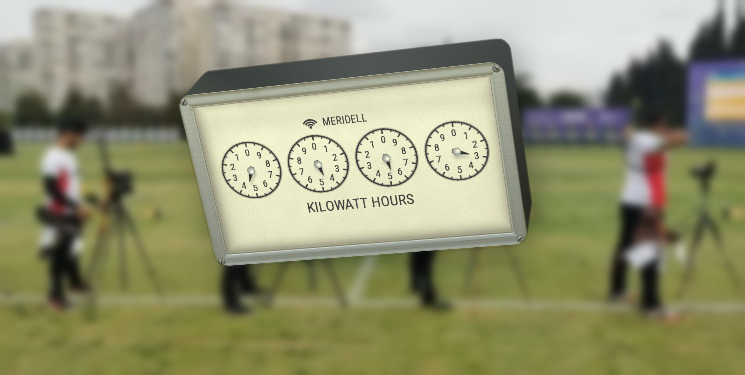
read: 4453 kWh
